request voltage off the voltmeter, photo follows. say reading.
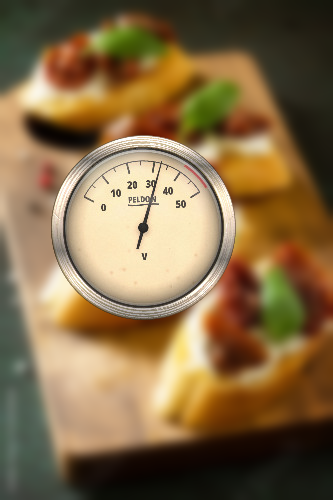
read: 32.5 V
